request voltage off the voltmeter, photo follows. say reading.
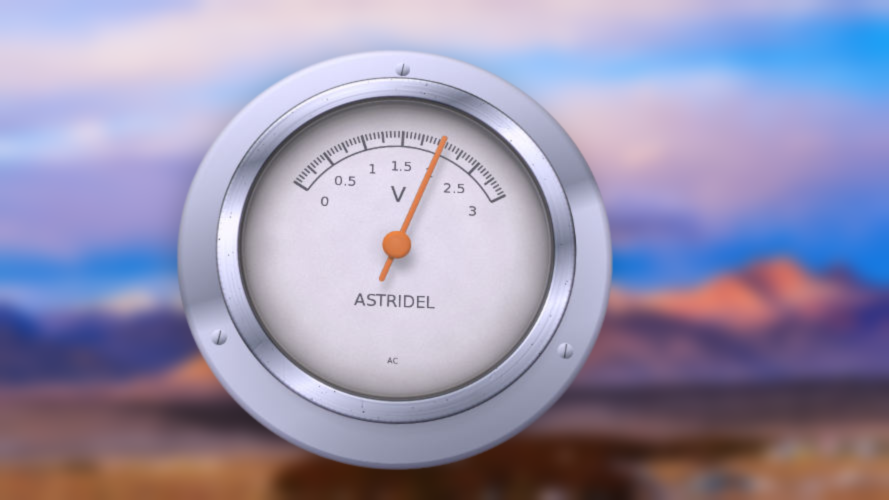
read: 2 V
